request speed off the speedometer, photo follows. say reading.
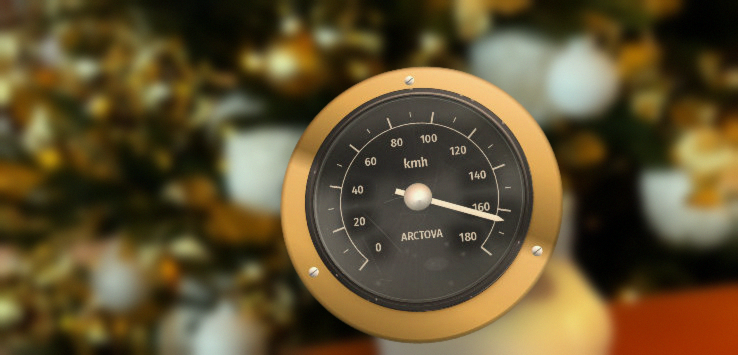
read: 165 km/h
